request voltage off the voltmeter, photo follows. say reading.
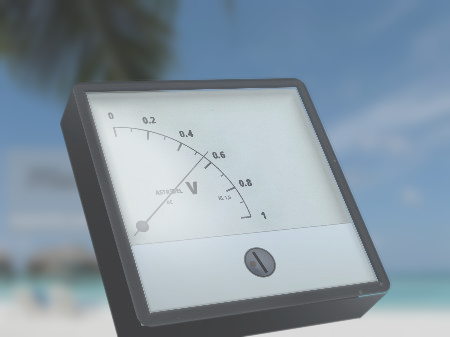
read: 0.55 V
